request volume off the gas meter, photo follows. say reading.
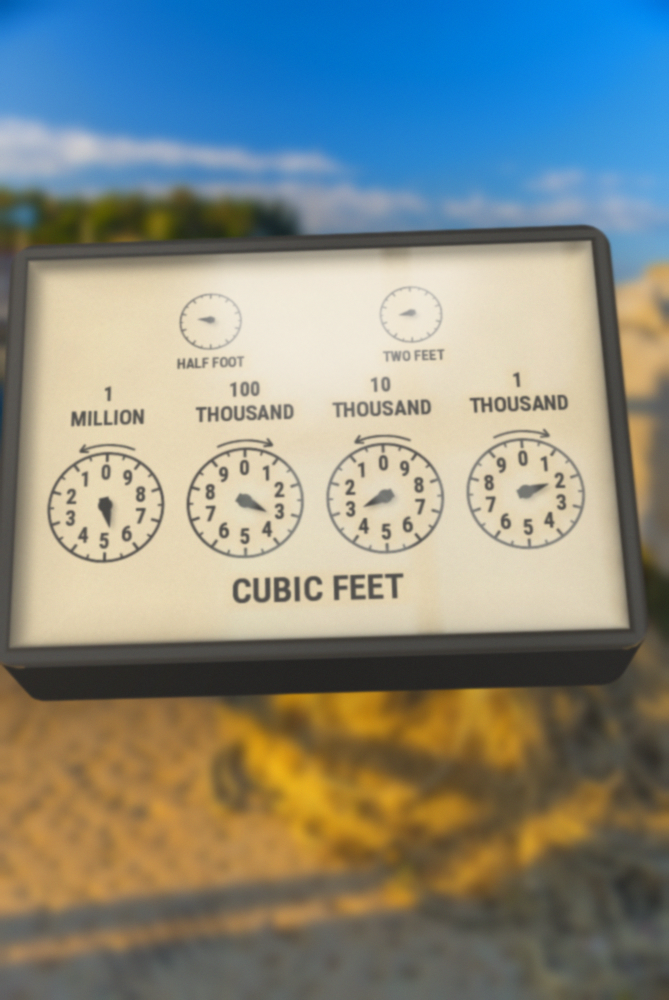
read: 533200 ft³
